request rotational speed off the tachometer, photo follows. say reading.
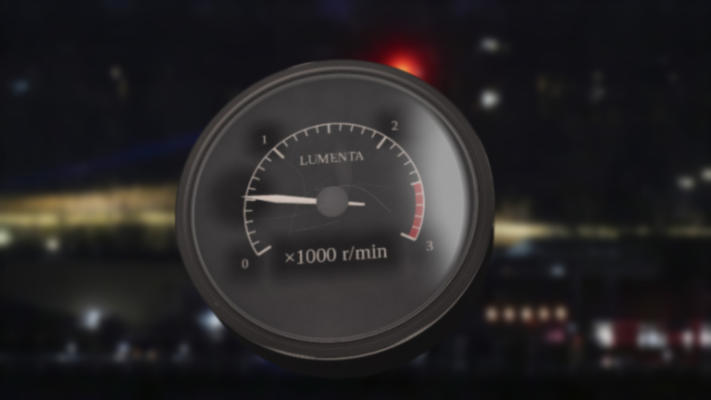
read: 500 rpm
